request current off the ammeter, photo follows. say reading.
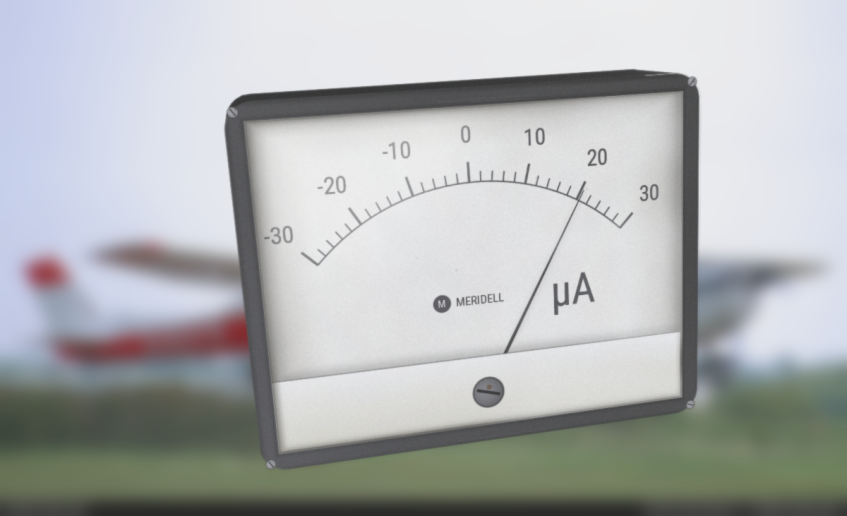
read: 20 µA
